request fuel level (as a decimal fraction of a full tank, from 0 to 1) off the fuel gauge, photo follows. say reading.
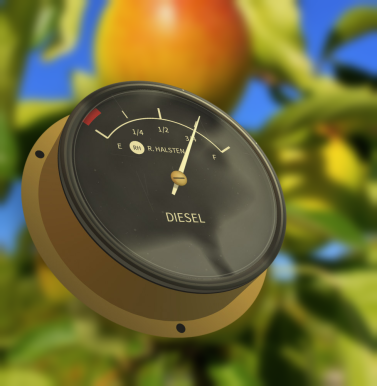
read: 0.75
